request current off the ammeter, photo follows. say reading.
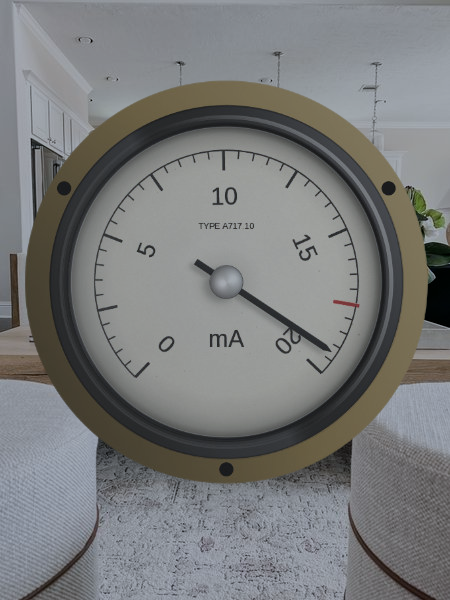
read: 19.25 mA
